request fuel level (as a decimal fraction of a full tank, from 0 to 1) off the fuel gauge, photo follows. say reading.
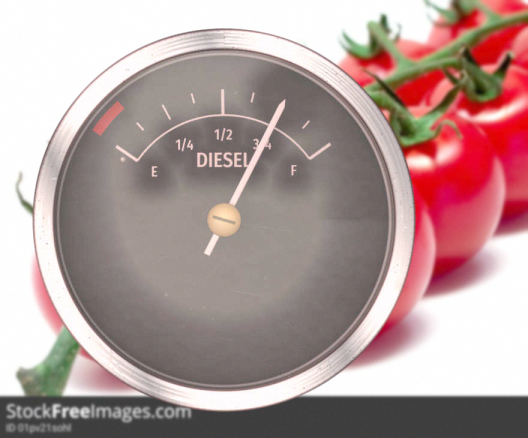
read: 0.75
